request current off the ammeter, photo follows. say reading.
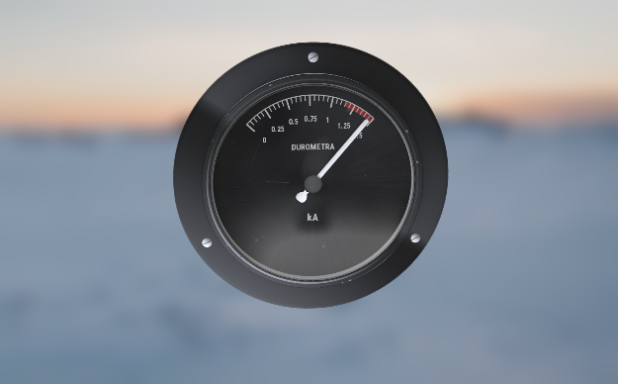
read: 1.45 kA
